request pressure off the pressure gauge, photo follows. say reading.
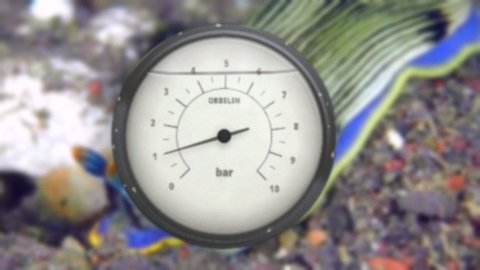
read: 1 bar
